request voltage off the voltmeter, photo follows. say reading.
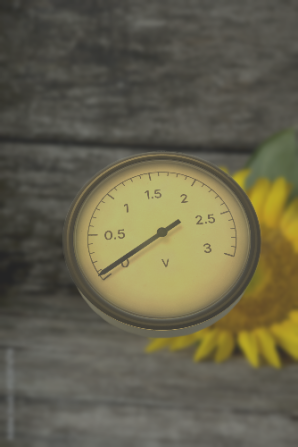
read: 0.05 V
